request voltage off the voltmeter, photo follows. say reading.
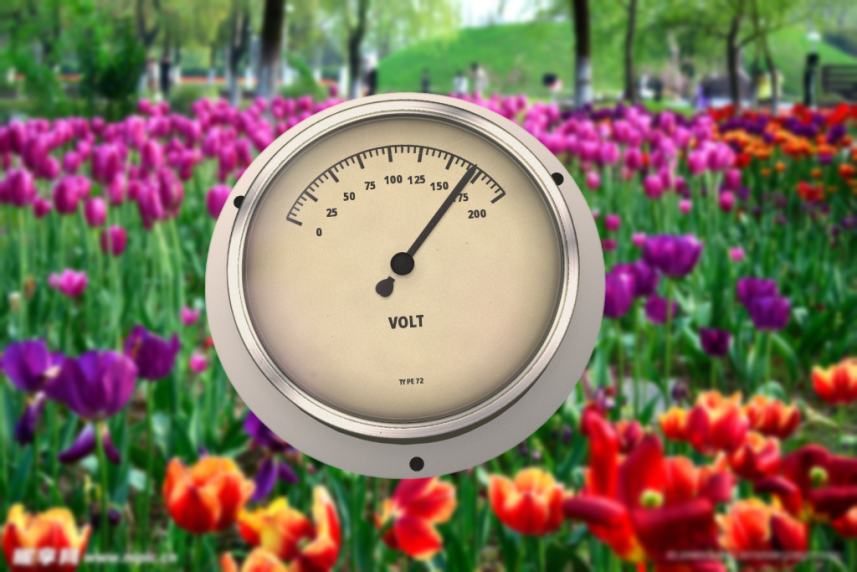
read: 170 V
